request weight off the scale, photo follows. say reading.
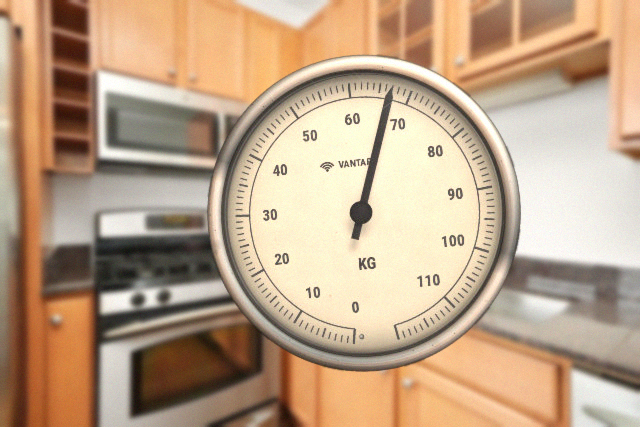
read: 67 kg
